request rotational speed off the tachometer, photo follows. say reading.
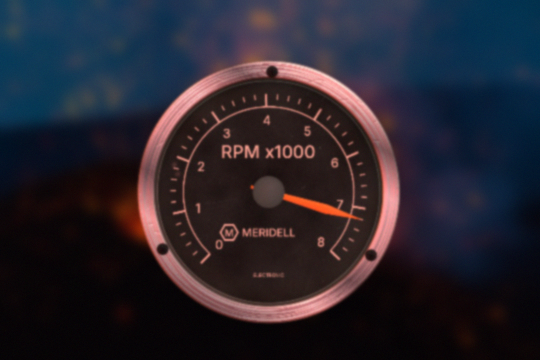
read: 7200 rpm
